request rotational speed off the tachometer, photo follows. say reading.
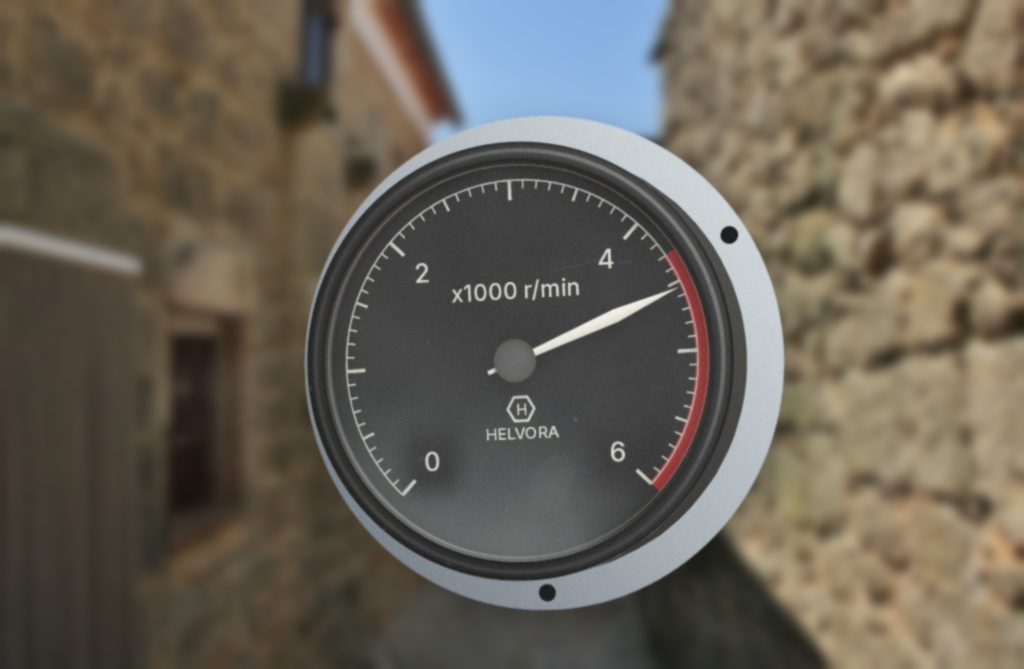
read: 4550 rpm
